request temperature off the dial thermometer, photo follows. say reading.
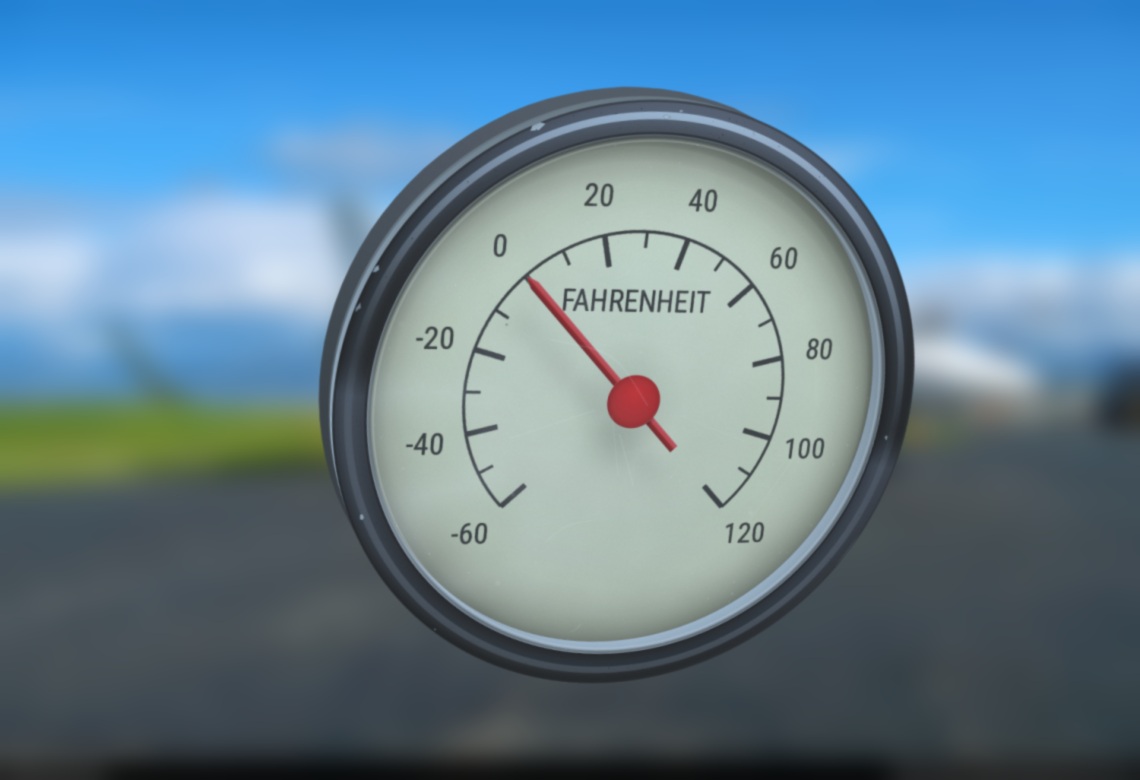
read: 0 °F
